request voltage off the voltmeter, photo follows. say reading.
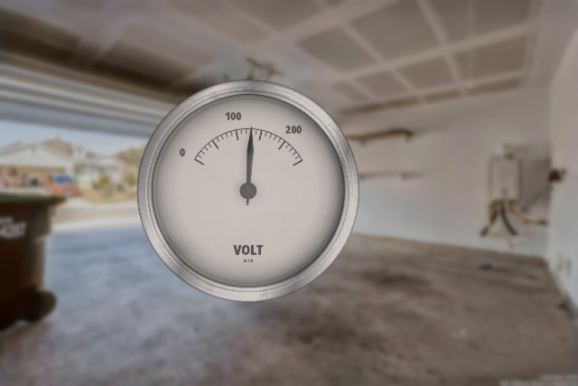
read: 130 V
